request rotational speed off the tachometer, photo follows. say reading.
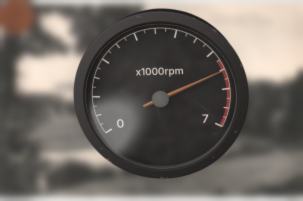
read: 5500 rpm
